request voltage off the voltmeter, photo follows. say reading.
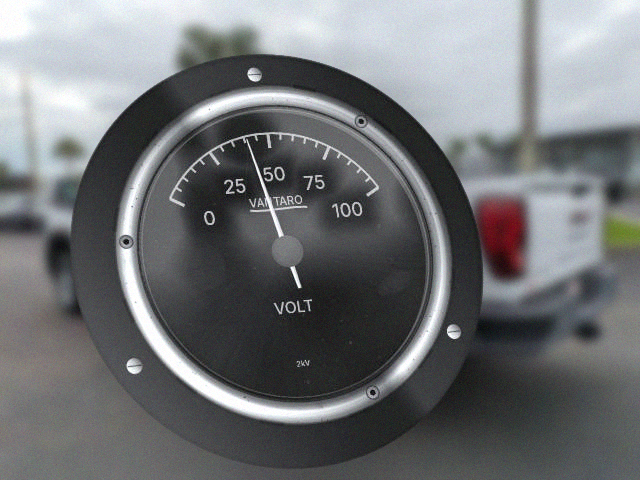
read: 40 V
